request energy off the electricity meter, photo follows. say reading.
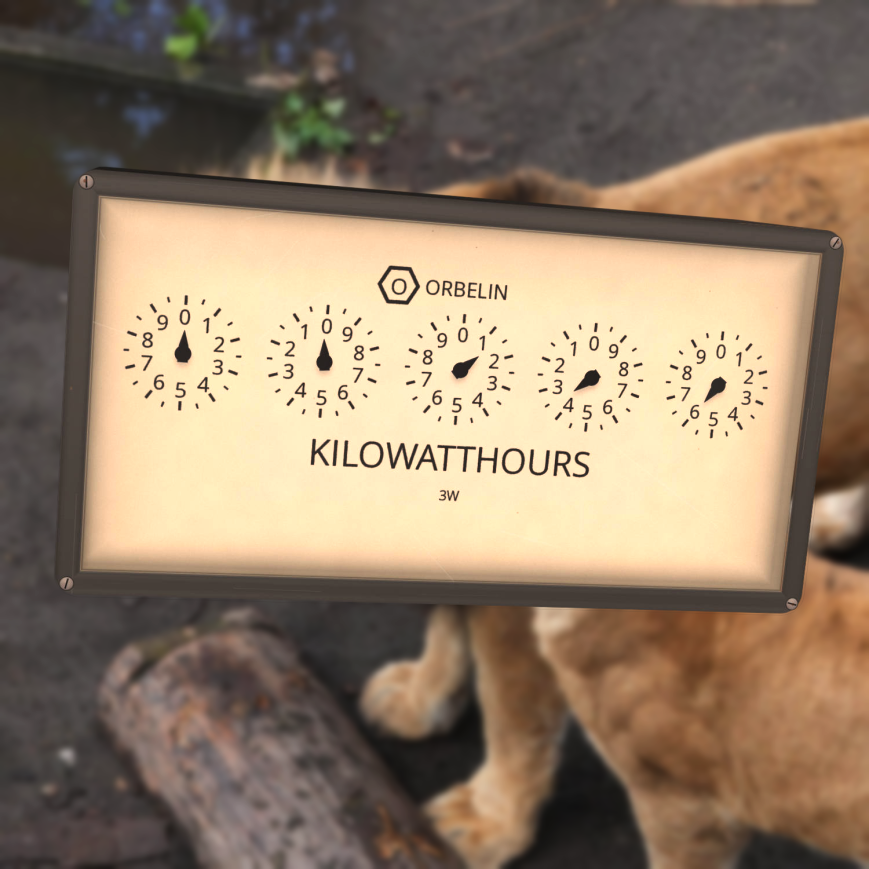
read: 136 kWh
